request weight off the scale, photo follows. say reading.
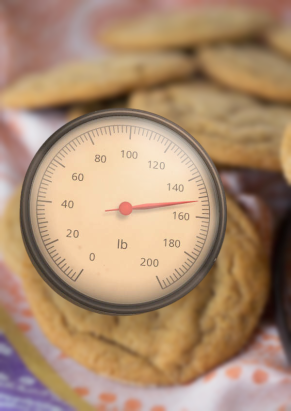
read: 152 lb
